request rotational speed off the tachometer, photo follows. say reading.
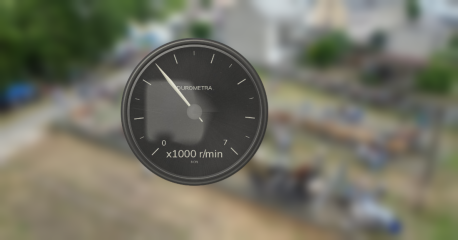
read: 2500 rpm
